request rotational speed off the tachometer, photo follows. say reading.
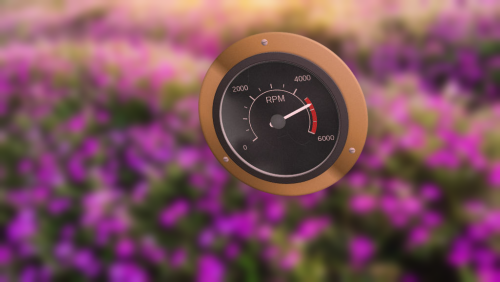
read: 4750 rpm
